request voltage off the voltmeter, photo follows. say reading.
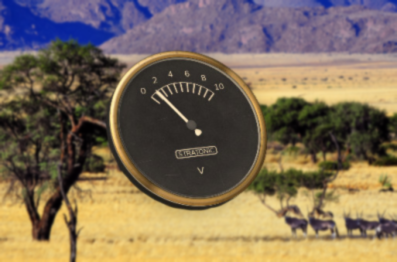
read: 1 V
